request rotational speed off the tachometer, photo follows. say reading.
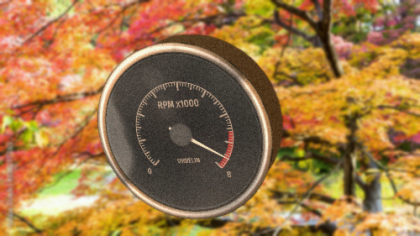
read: 7500 rpm
